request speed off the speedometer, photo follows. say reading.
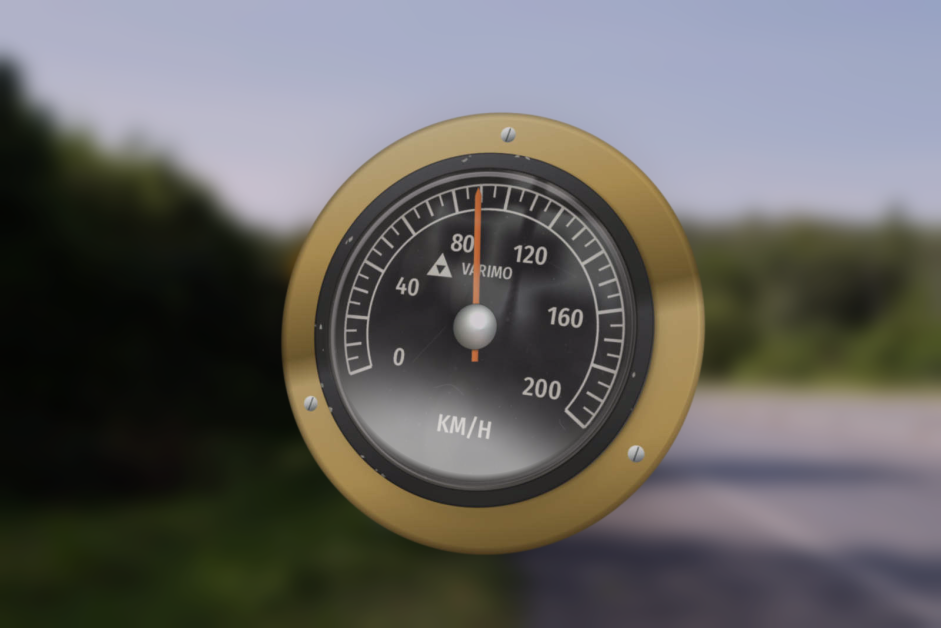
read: 90 km/h
